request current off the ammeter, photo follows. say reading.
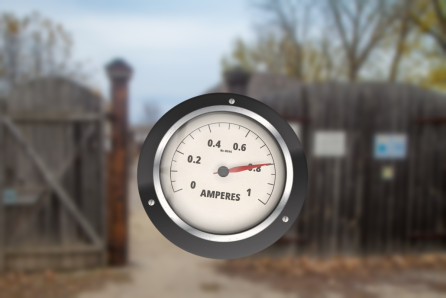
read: 0.8 A
